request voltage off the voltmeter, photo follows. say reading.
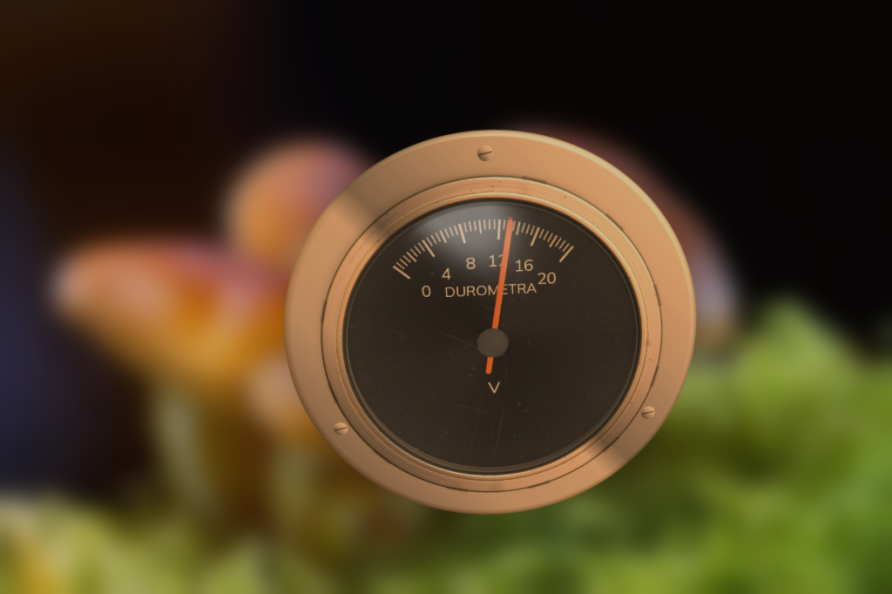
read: 13 V
